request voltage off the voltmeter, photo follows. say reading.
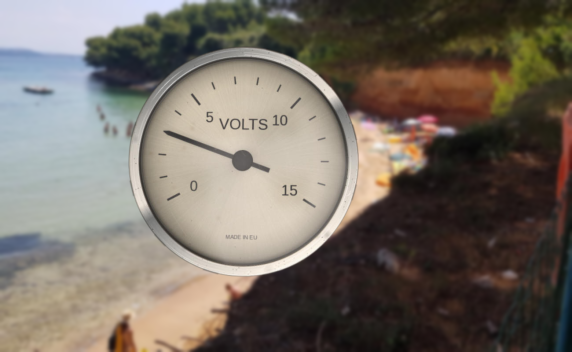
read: 3 V
